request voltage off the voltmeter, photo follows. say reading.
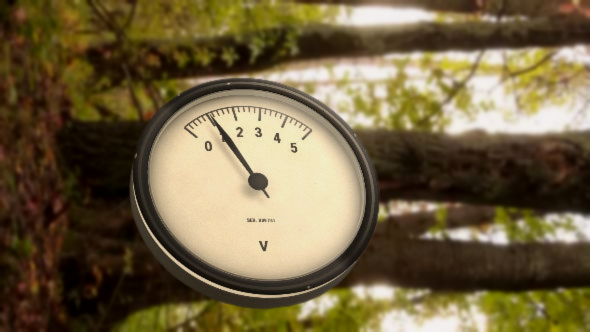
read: 1 V
